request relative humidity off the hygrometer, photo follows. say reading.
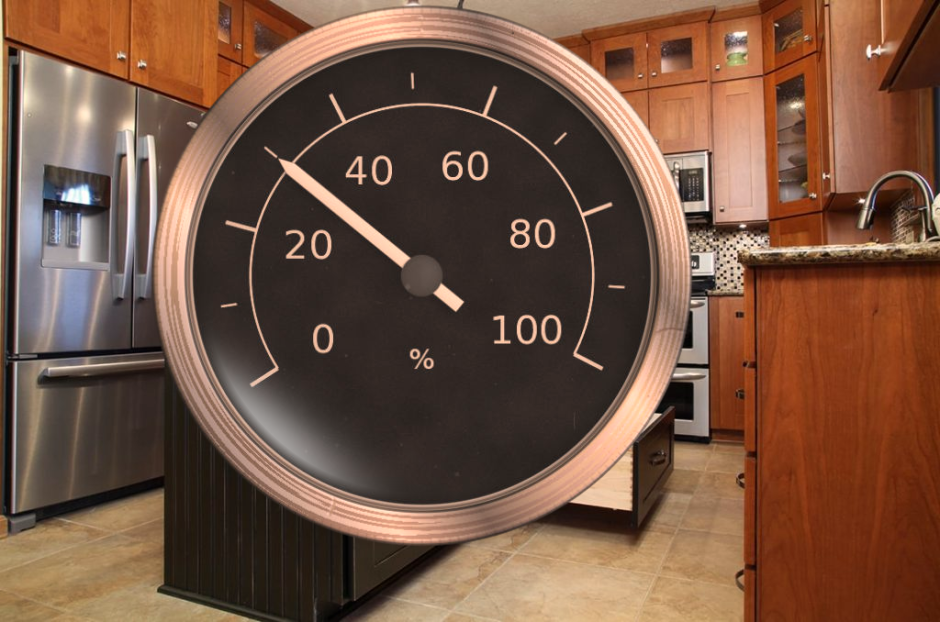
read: 30 %
